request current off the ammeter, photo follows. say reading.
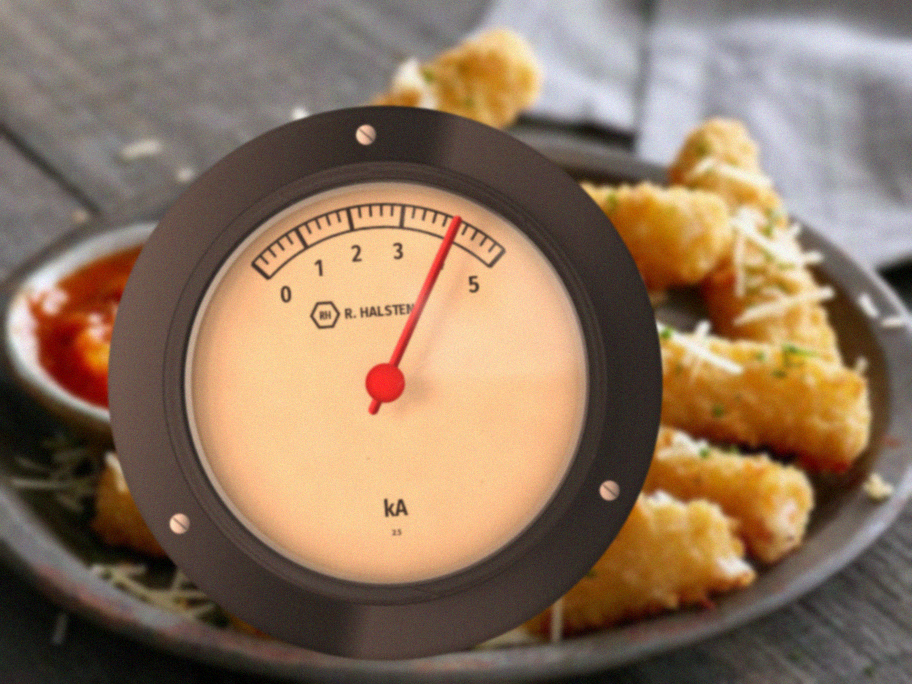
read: 4 kA
